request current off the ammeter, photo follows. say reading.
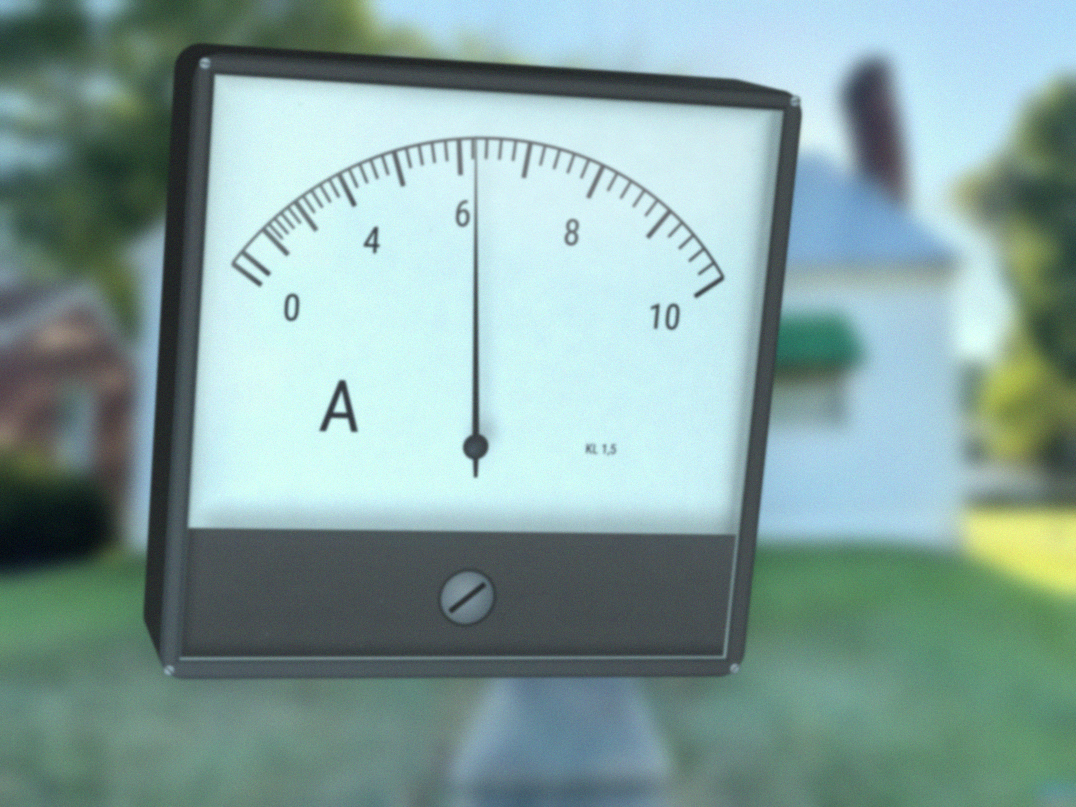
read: 6.2 A
